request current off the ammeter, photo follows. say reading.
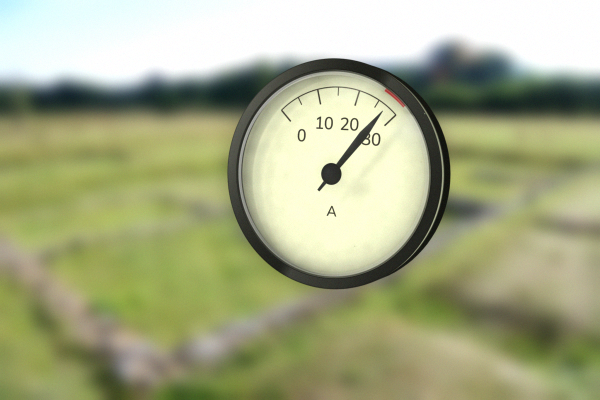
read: 27.5 A
